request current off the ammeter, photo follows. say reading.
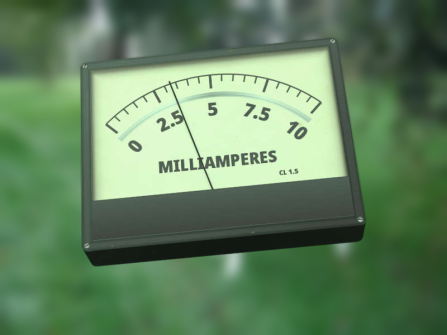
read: 3.25 mA
